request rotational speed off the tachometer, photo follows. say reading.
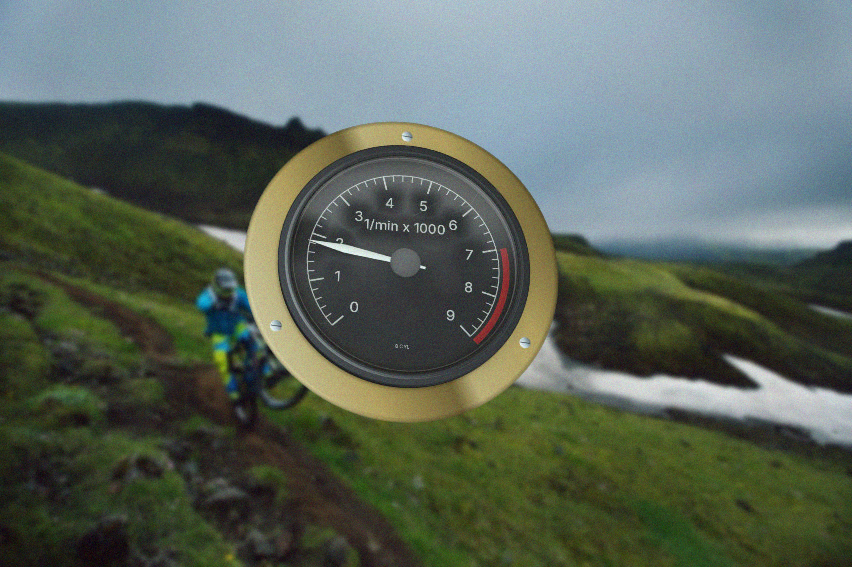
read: 1800 rpm
